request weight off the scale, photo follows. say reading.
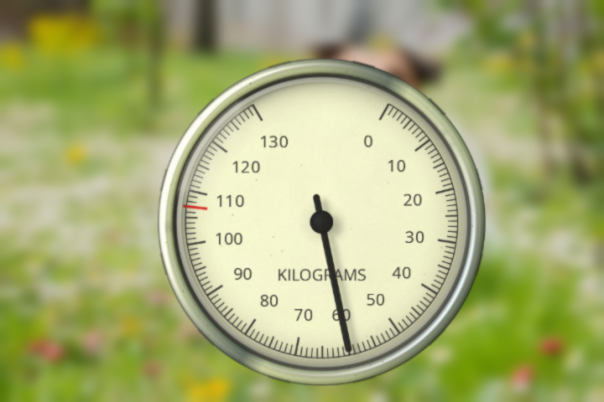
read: 60 kg
